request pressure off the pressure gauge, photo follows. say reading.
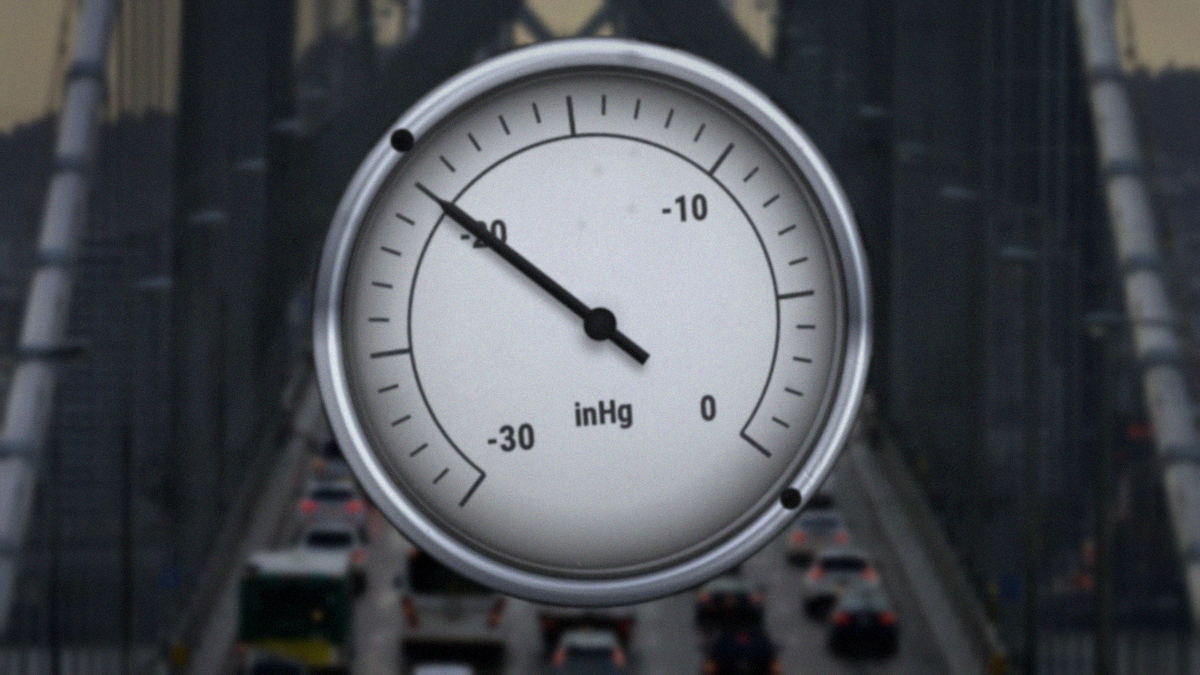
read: -20 inHg
